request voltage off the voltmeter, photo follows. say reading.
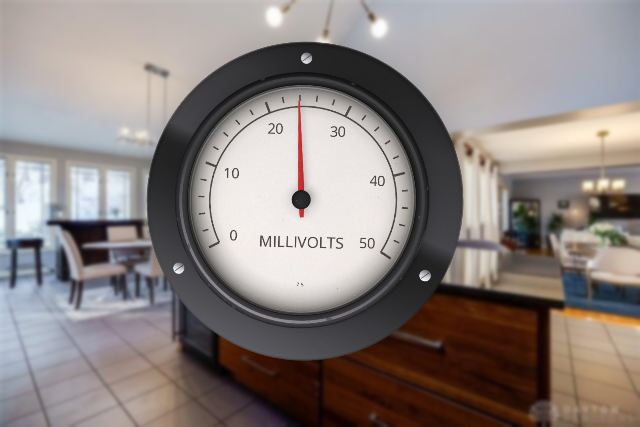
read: 24 mV
